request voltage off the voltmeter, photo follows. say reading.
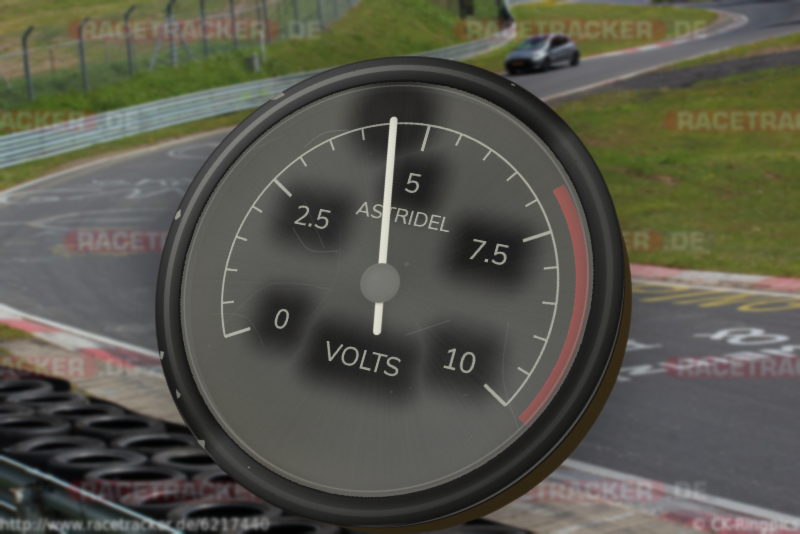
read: 4.5 V
